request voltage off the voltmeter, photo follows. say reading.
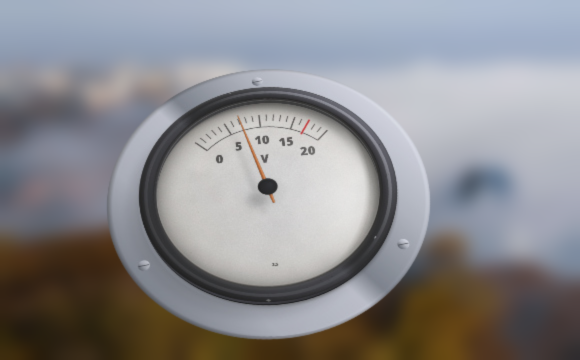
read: 7 V
